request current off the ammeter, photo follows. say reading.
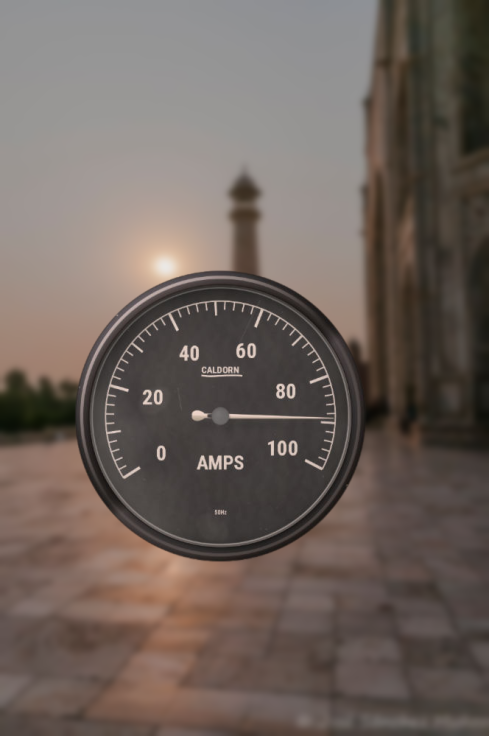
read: 89 A
